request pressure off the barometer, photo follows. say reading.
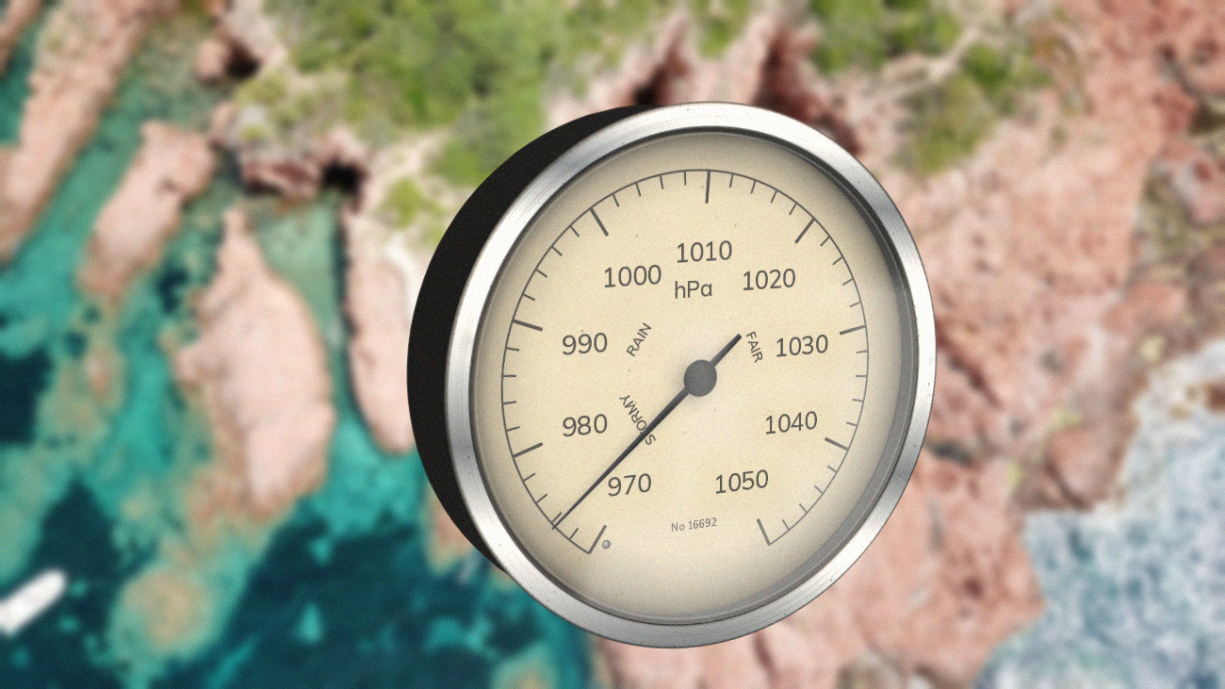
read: 974 hPa
